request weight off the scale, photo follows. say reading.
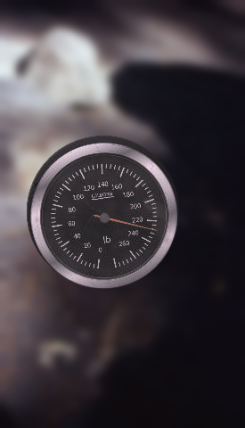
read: 228 lb
